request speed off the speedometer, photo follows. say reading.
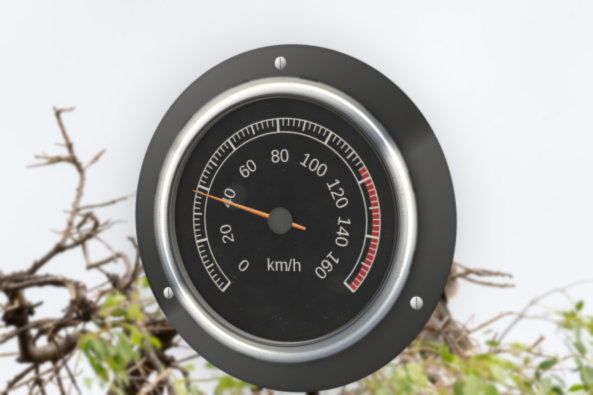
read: 38 km/h
